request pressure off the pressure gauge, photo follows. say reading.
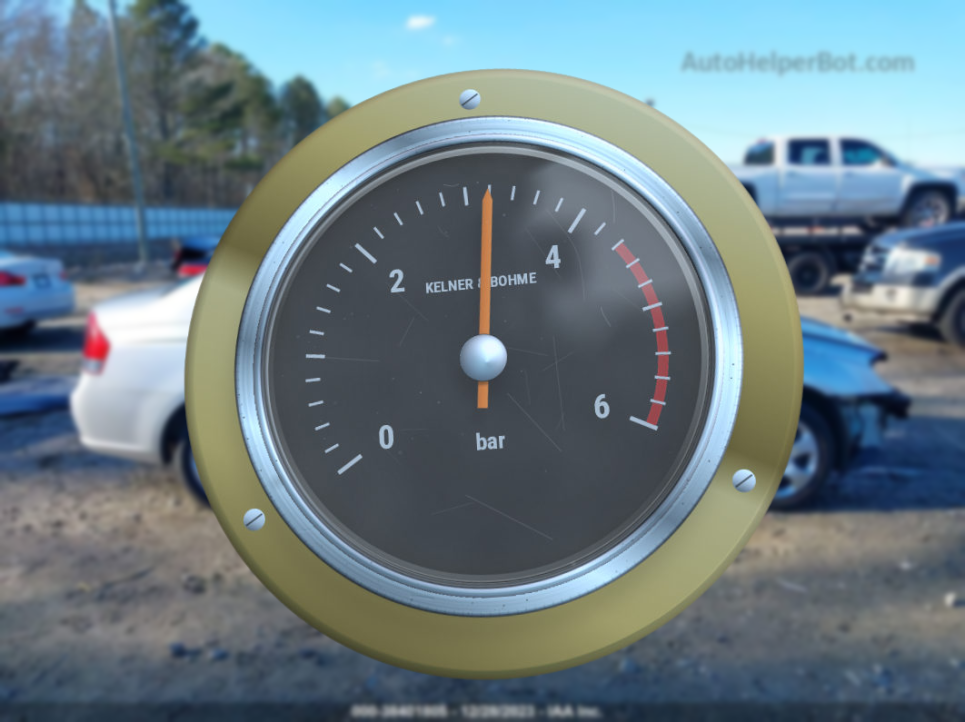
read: 3.2 bar
